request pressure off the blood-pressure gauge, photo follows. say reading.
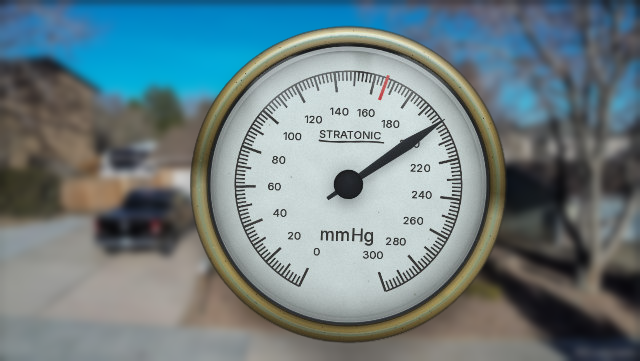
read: 200 mmHg
